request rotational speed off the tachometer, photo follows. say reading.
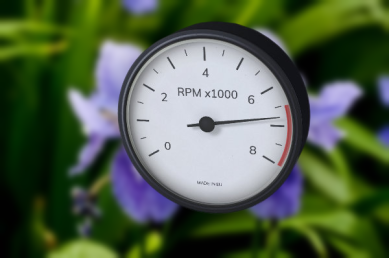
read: 6750 rpm
